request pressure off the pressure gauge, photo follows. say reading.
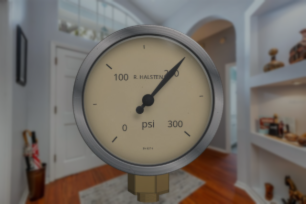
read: 200 psi
